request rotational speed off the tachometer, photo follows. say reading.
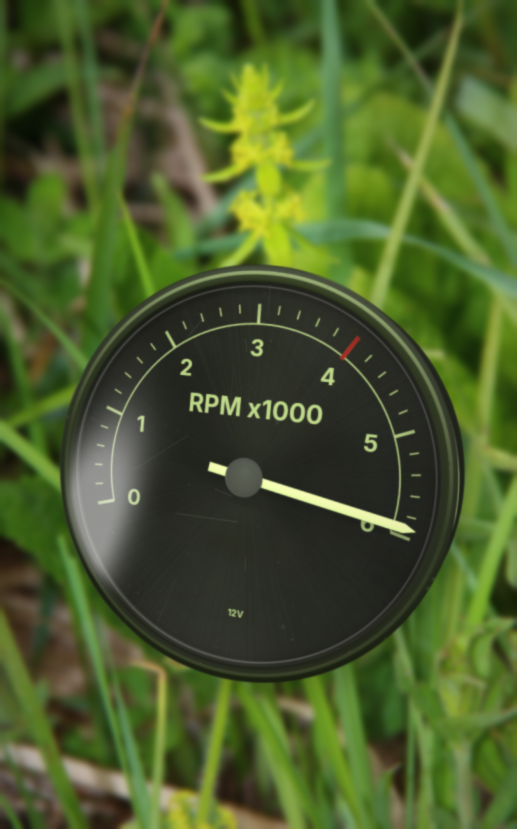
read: 5900 rpm
